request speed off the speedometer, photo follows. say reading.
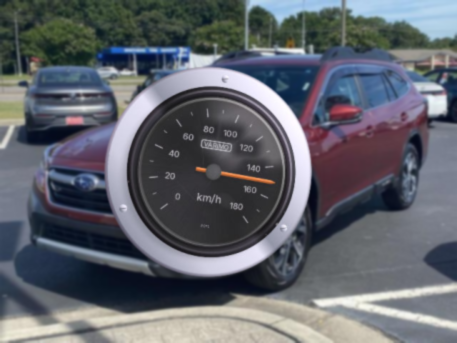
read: 150 km/h
